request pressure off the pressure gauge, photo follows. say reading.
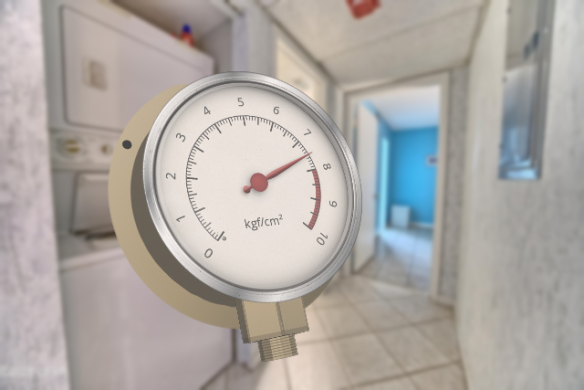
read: 7.5 kg/cm²
